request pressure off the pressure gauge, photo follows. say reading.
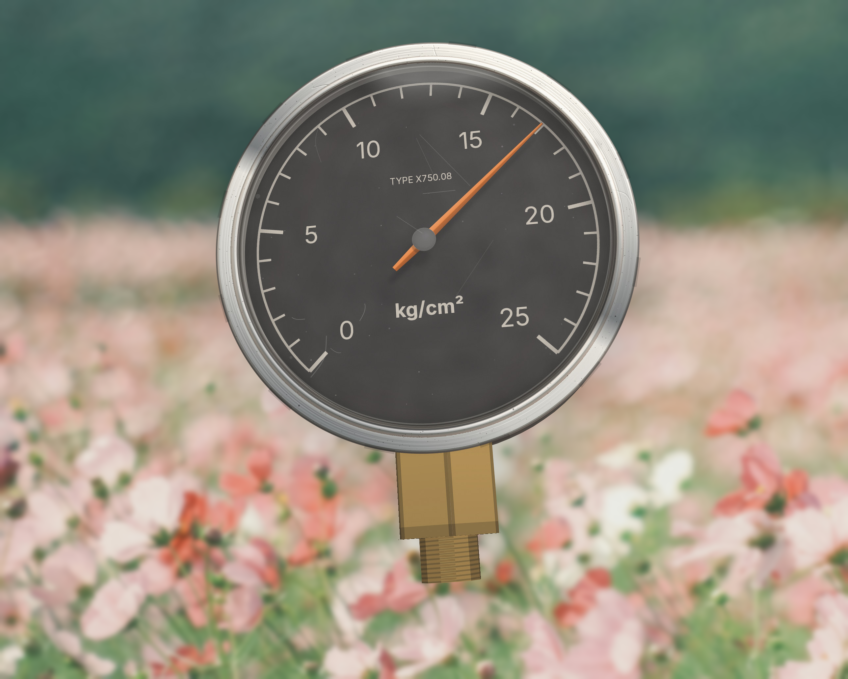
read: 17 kg/cm²
